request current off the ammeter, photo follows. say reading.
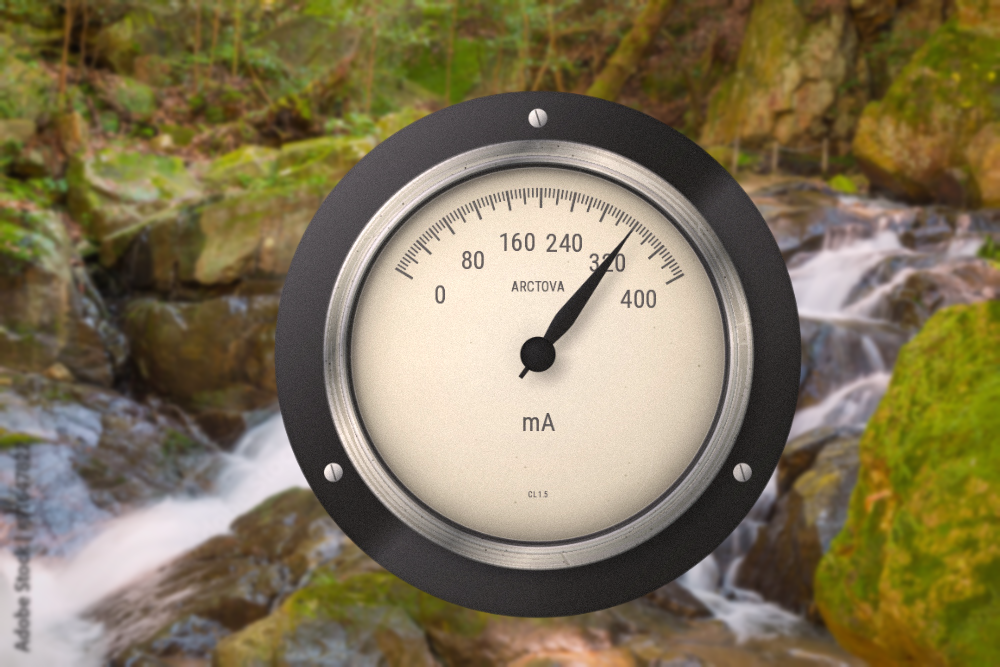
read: 320 mA
